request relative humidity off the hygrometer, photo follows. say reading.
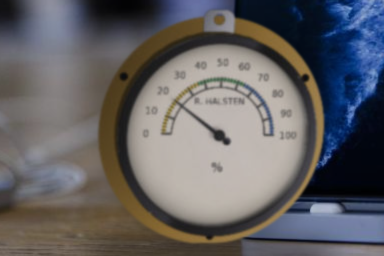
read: 20 %
